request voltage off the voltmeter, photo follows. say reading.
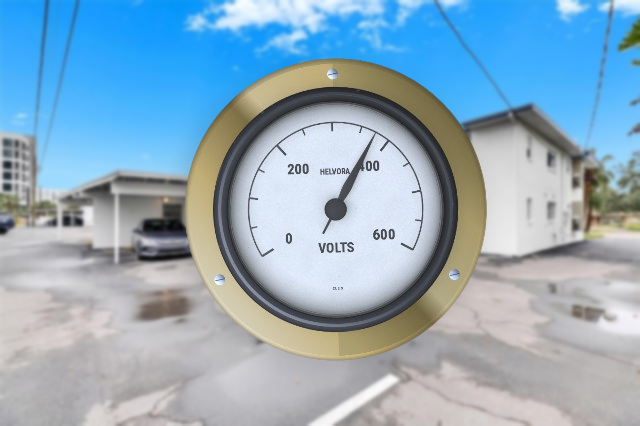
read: 375 V
